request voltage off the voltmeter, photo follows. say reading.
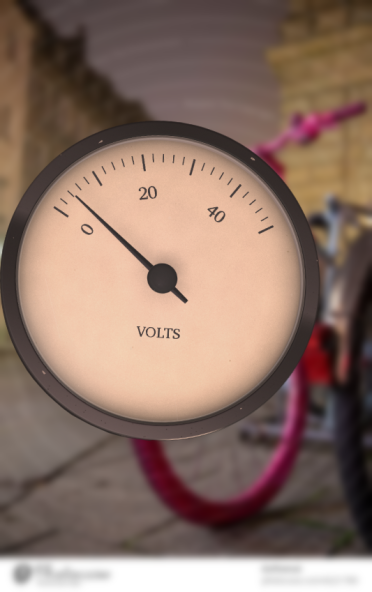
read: 4 V
